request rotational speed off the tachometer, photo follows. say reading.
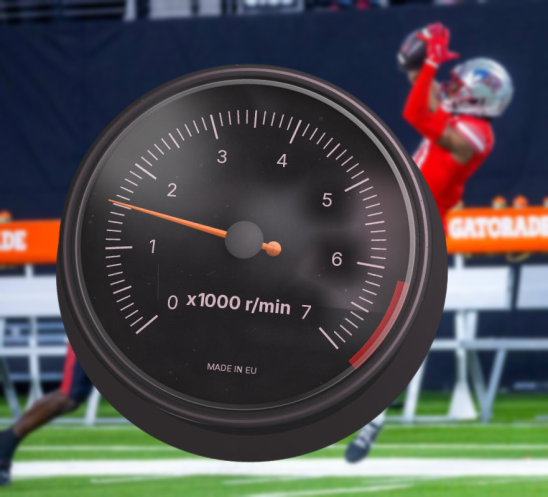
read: 1500 rpm
